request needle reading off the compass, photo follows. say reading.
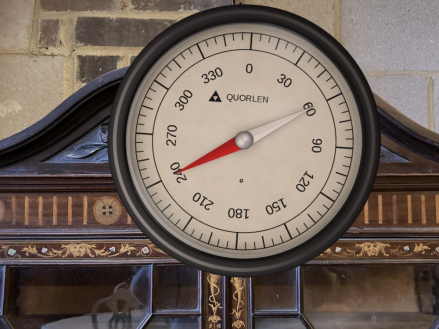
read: 240 °
